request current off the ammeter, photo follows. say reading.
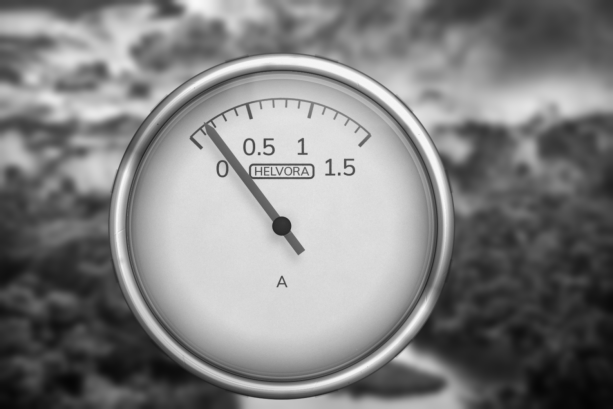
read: 0.15 A
